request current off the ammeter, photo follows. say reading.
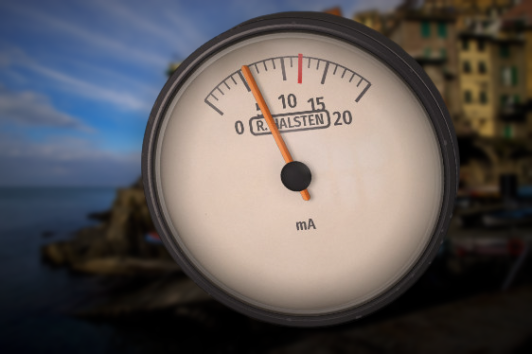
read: 6 mA
